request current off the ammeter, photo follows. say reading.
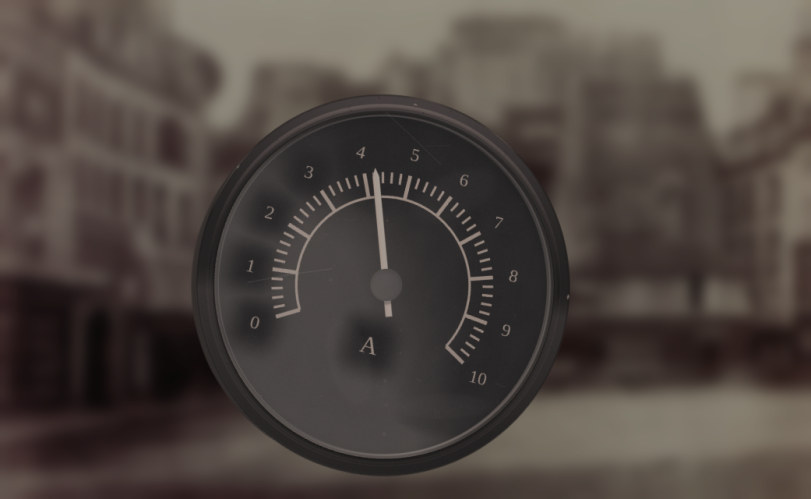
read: 4.2 A
